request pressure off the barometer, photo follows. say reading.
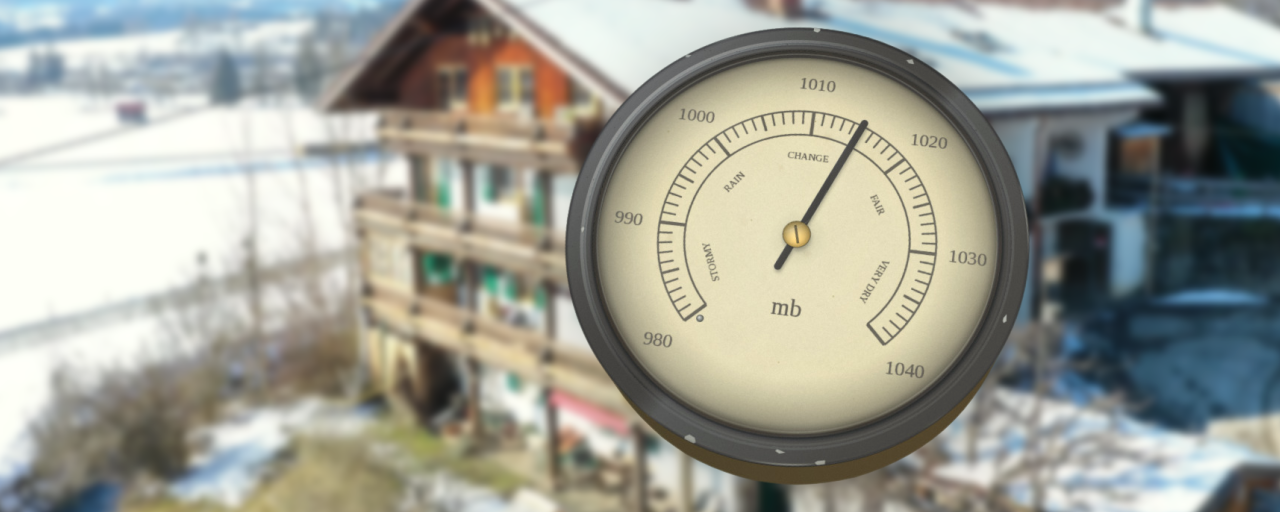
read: 1015 mbar
